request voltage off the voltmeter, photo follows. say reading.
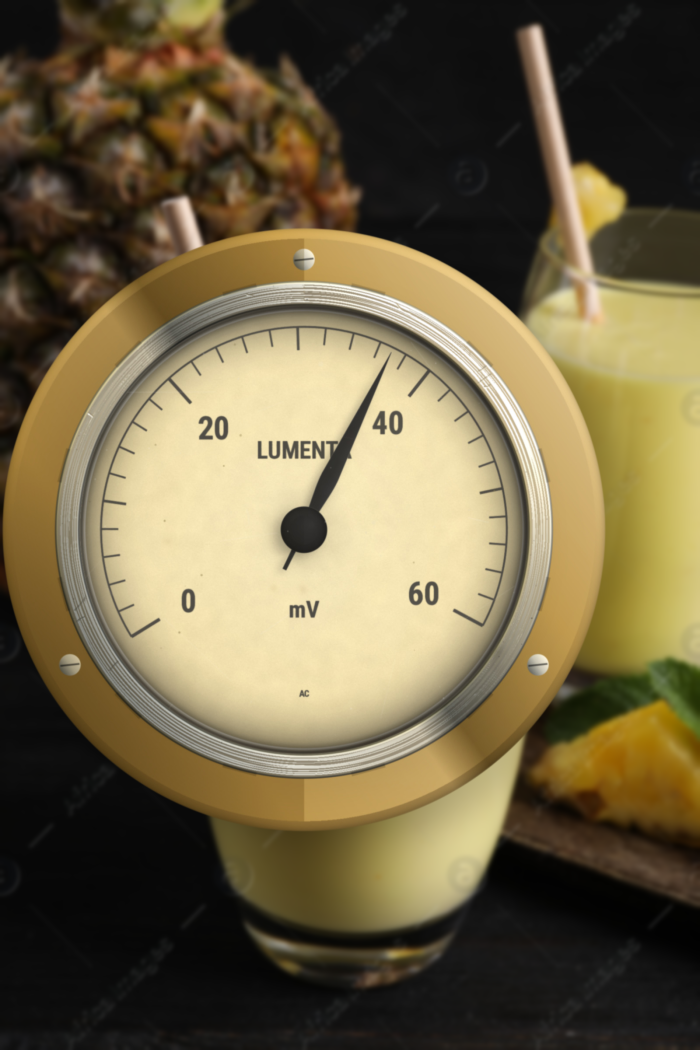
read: 37 mV
